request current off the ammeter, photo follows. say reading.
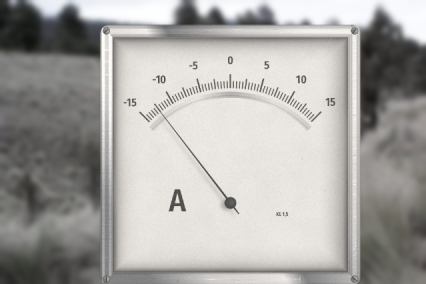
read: -12.5 A
